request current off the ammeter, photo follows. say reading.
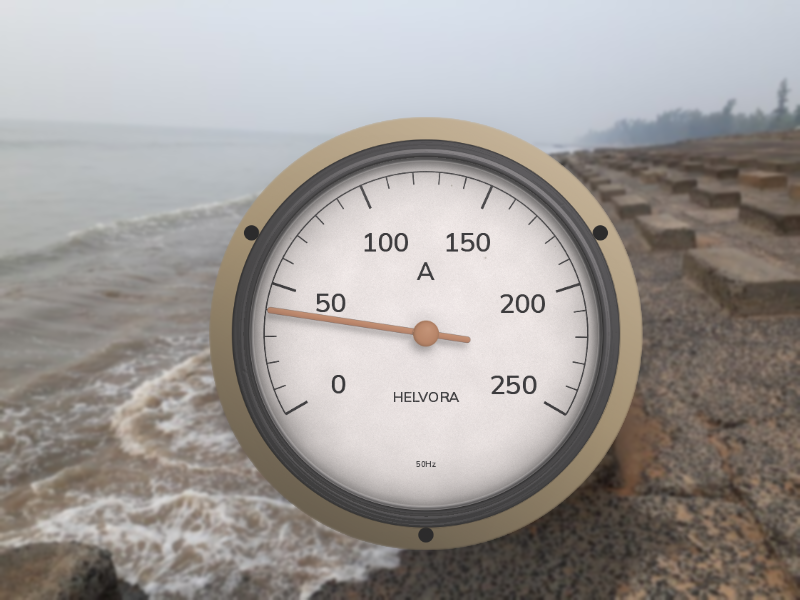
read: 40 A
